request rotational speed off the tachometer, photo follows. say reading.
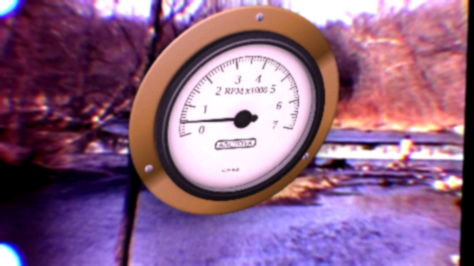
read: 500 rpm
